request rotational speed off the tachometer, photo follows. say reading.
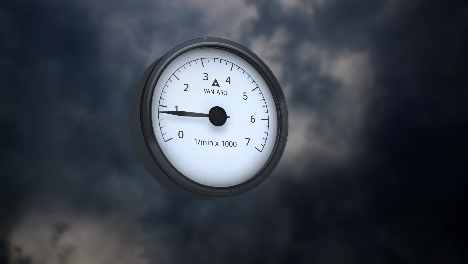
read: 800 rpm
